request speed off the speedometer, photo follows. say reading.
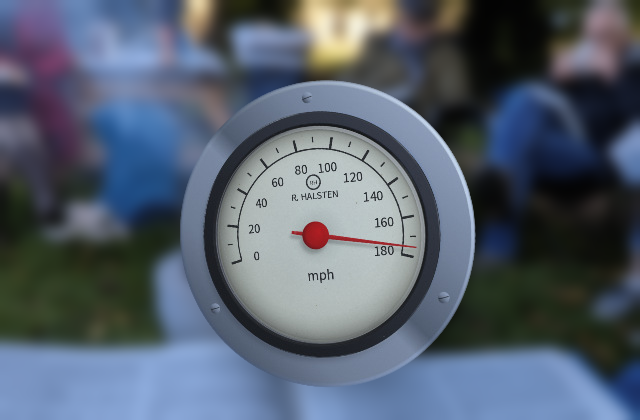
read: 175 mph
